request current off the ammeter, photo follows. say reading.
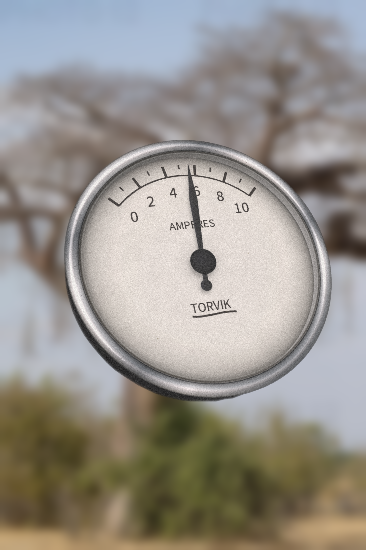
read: 5.5 A
